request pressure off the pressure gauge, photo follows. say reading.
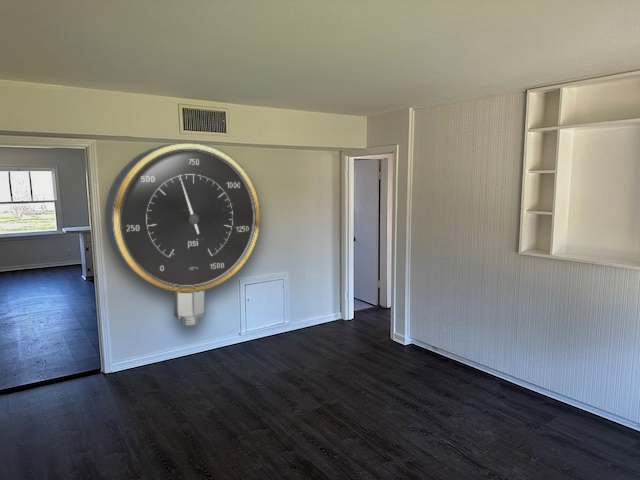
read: 650 psi
